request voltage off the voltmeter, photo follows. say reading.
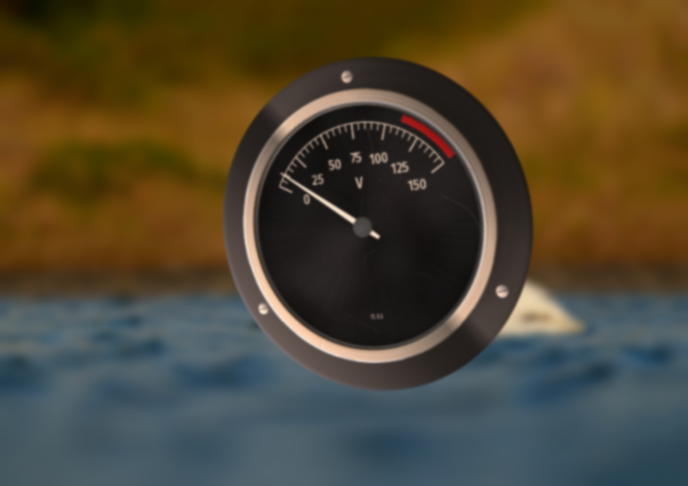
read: 10 V
